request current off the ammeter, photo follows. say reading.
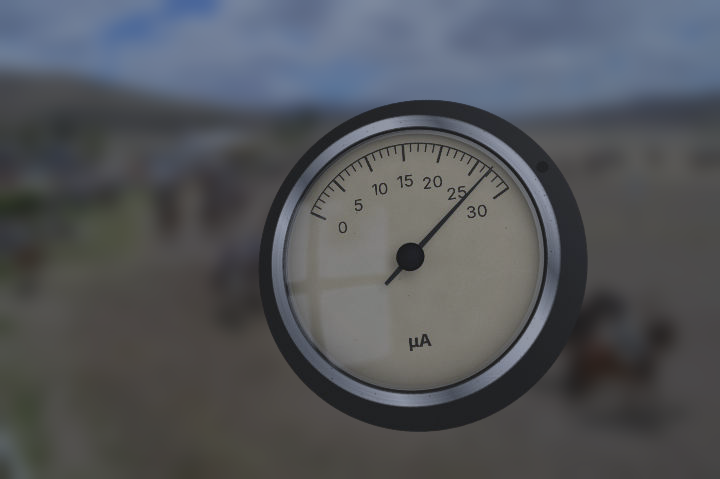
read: 27 µA
